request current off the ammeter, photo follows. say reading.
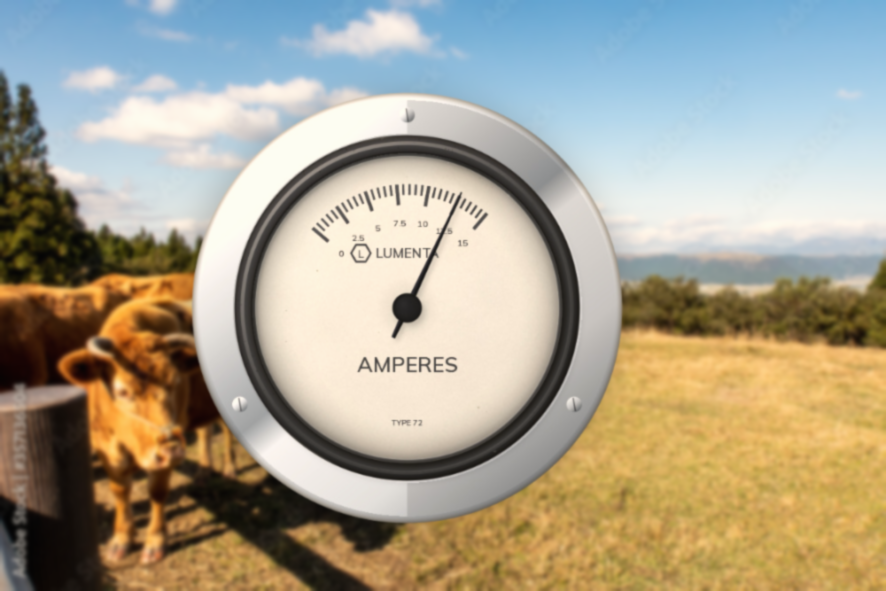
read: 12.5 A
